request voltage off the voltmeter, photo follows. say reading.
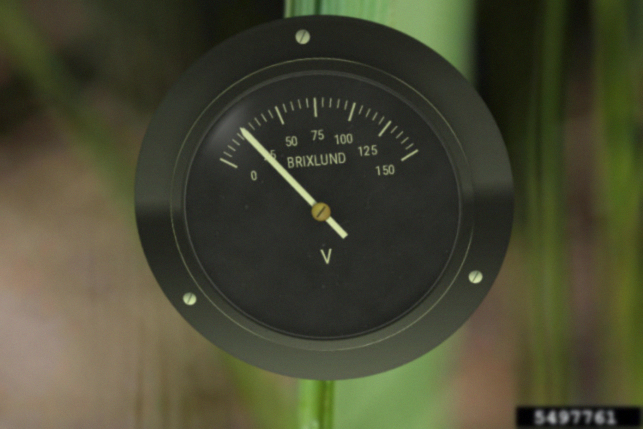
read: 25 V
